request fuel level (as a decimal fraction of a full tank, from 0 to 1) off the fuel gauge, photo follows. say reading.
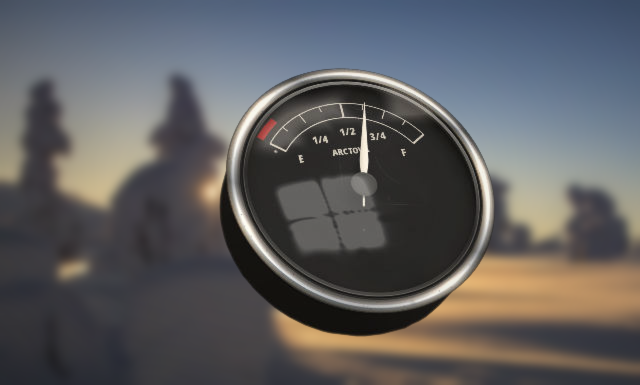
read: 0.625
